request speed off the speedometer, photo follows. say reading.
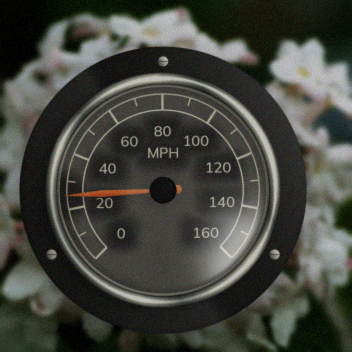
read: 25 mph
